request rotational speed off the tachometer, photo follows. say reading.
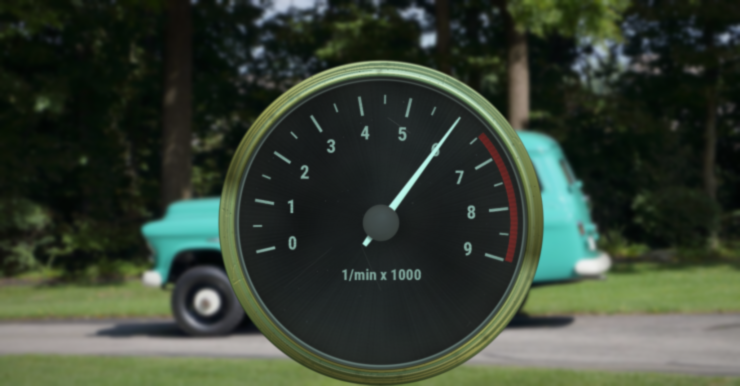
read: 6000 rpm
